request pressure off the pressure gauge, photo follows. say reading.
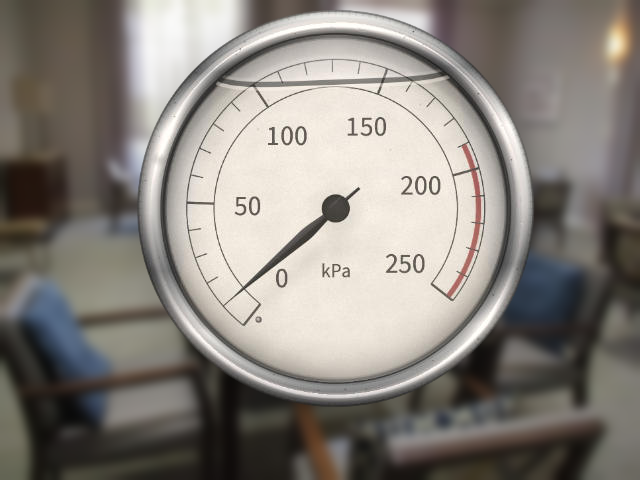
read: 10 kPa
